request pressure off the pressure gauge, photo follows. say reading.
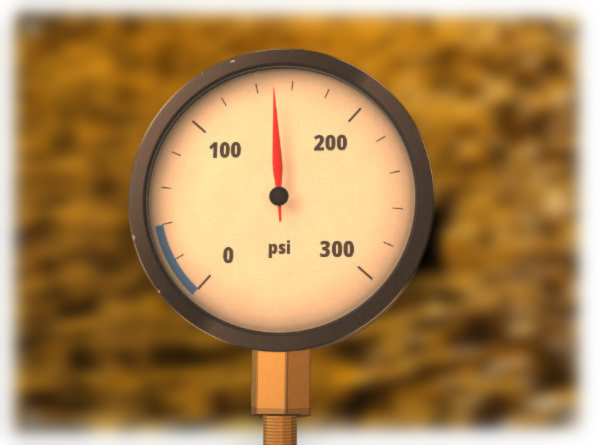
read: 150 psi
